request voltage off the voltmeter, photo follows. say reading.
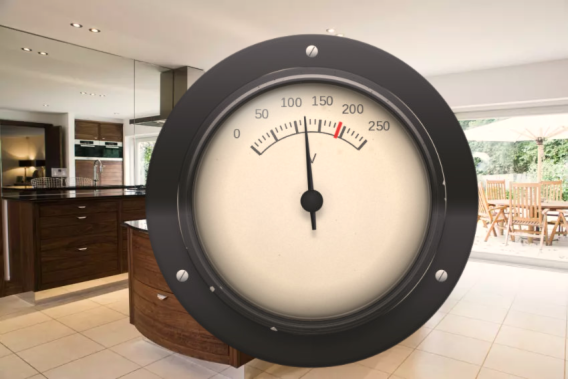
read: 120 V
